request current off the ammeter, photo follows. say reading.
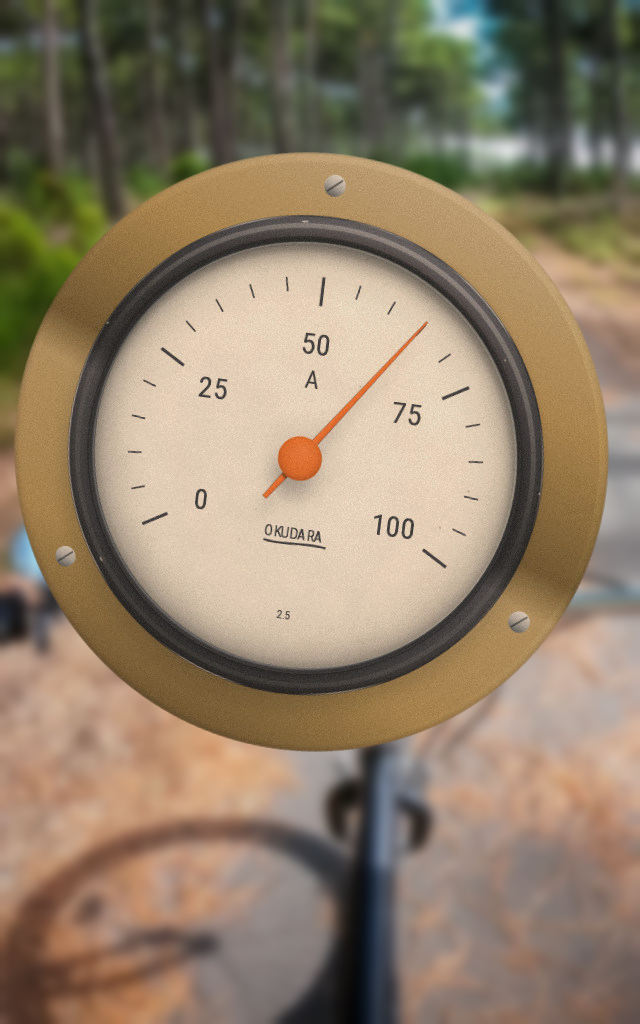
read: 65 A
